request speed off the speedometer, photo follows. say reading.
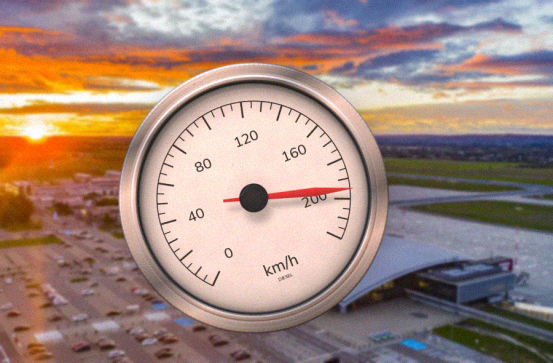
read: 195 km/h
